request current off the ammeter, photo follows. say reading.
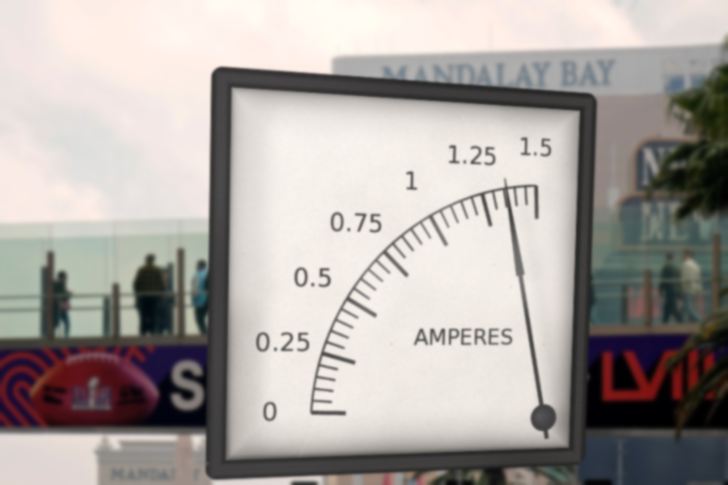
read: 1.35 A
